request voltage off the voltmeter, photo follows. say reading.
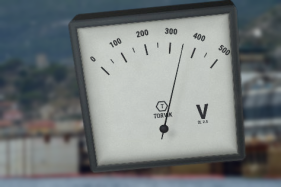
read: 350 V
